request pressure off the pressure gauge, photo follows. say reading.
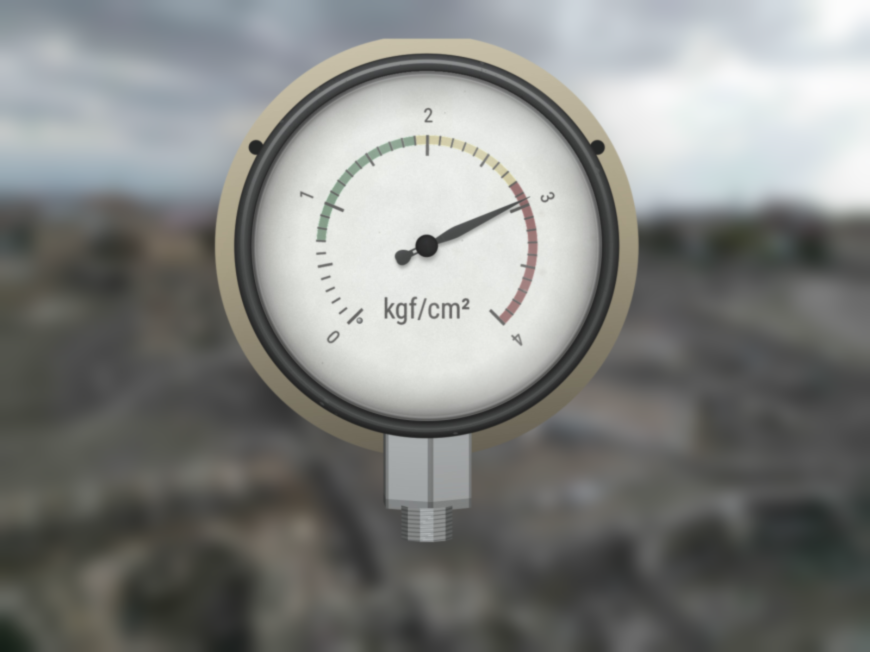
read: 2.95 kg/cm²
